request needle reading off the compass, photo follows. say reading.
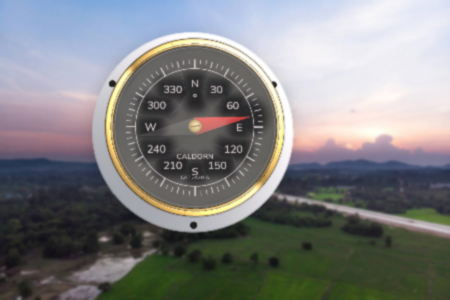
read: 80 °
